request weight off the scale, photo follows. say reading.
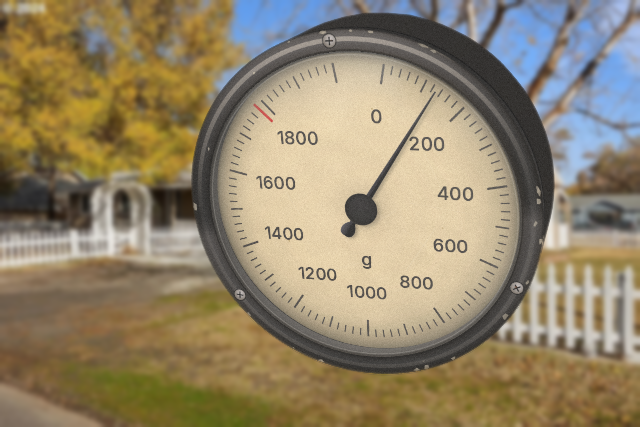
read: 130 g
